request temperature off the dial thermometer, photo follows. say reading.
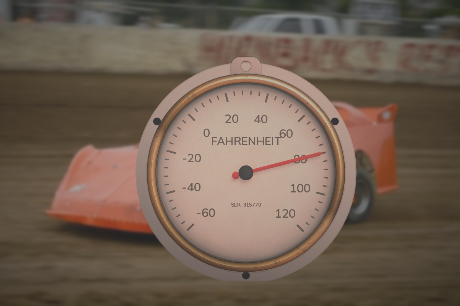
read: 80 °F
